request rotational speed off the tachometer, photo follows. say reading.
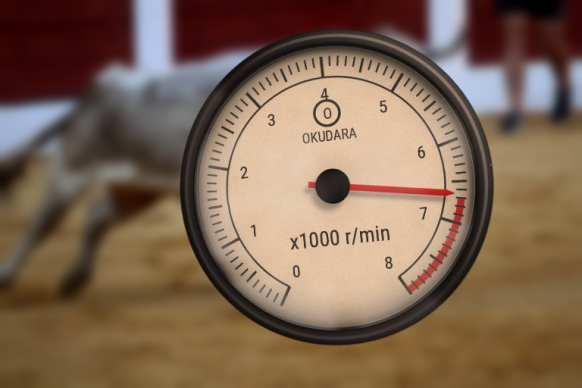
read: 6650 rpm
